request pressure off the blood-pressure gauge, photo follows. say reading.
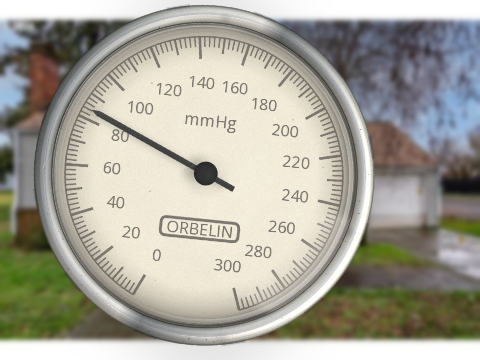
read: 84 mmHg
